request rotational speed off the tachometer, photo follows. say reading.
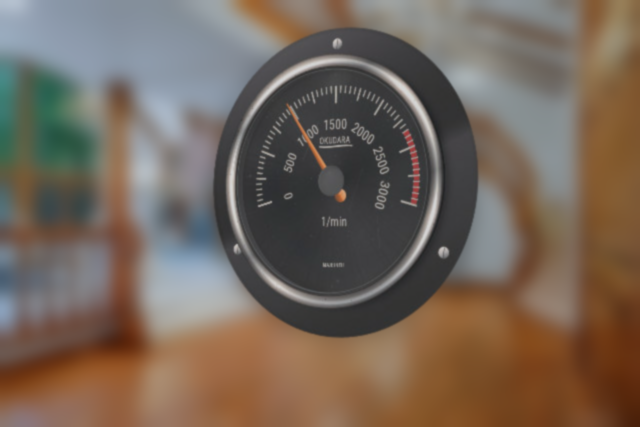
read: 1000 rpm
